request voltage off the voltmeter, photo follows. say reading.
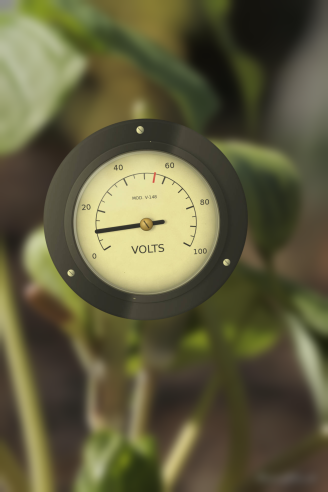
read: 10 V
